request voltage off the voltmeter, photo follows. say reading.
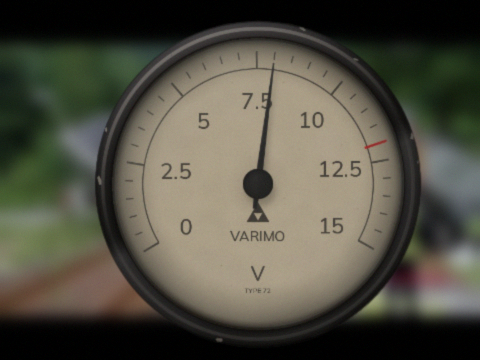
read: 8 V
